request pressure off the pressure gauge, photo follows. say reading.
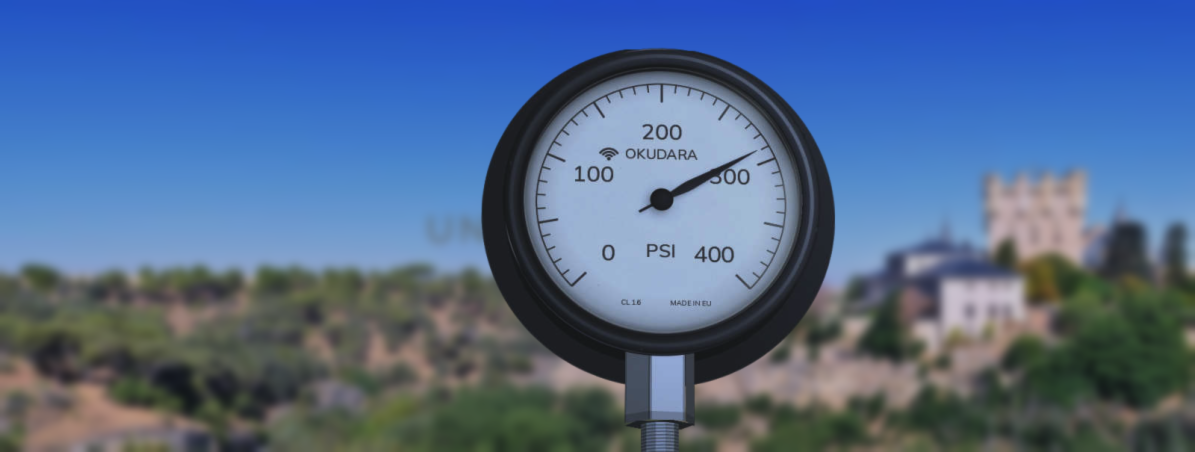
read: 290 psi
